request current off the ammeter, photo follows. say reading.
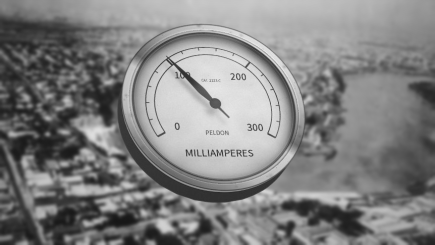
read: 100 mA
